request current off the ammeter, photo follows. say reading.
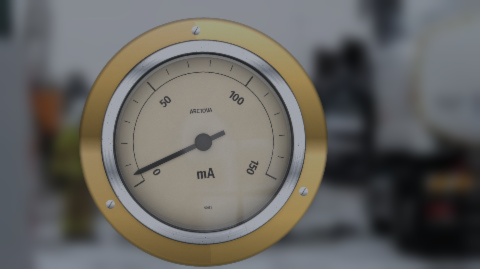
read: 5 mA
